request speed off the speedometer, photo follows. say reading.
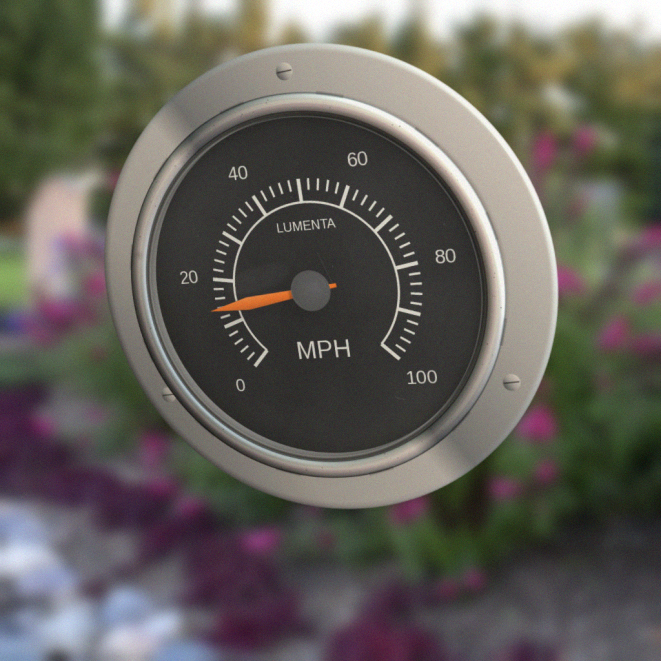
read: 14 mph
